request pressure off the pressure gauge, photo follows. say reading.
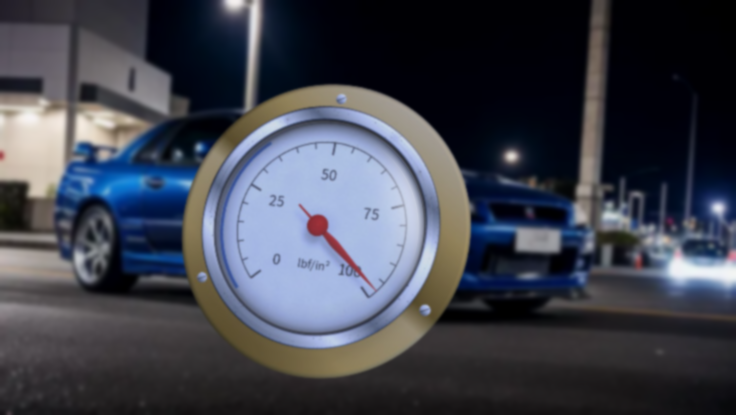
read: 97.5 psi
